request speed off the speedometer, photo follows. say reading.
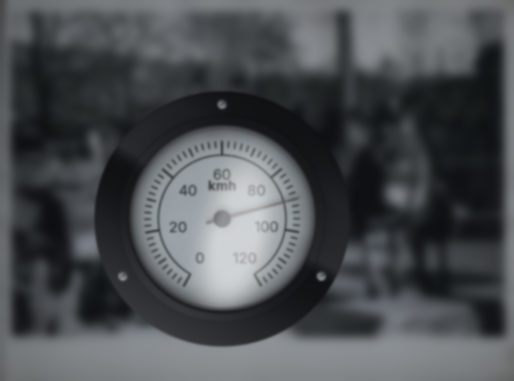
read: 90 km/h
